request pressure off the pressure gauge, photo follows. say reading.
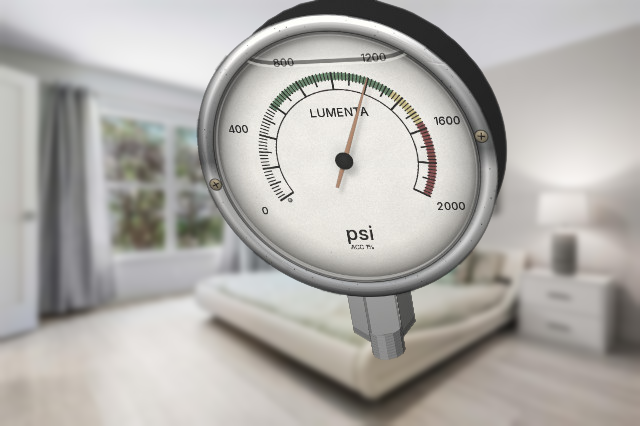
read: 1200 psi
